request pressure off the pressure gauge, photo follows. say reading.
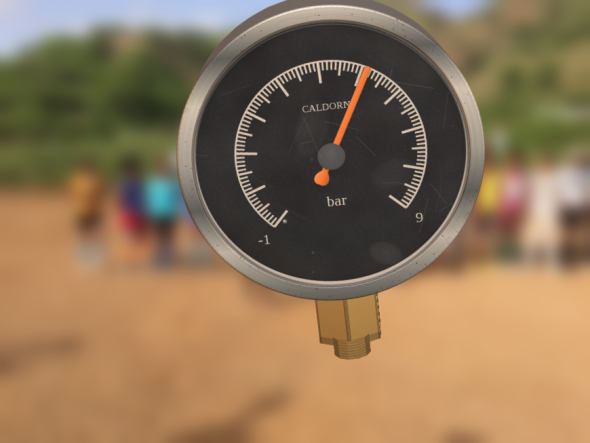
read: 5.1 bar
